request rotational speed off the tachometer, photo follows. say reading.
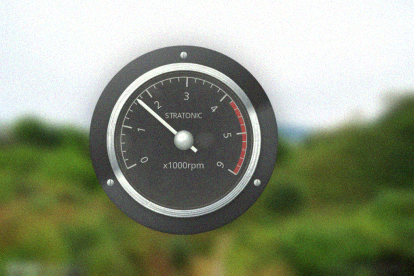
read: 1700 rpm
